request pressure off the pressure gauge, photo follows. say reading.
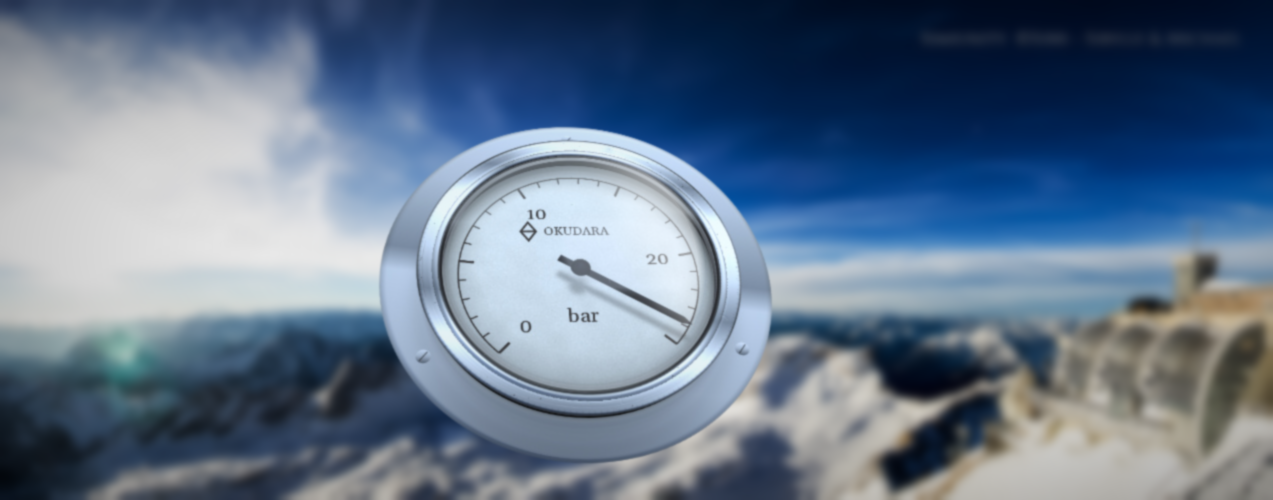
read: 24 bar
